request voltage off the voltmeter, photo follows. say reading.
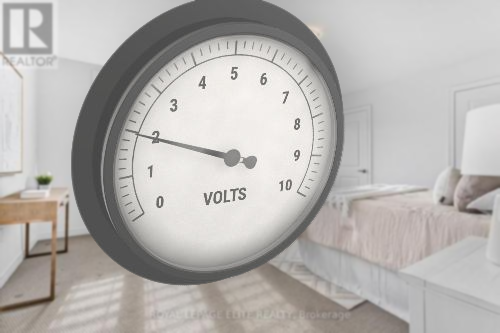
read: 2 V
